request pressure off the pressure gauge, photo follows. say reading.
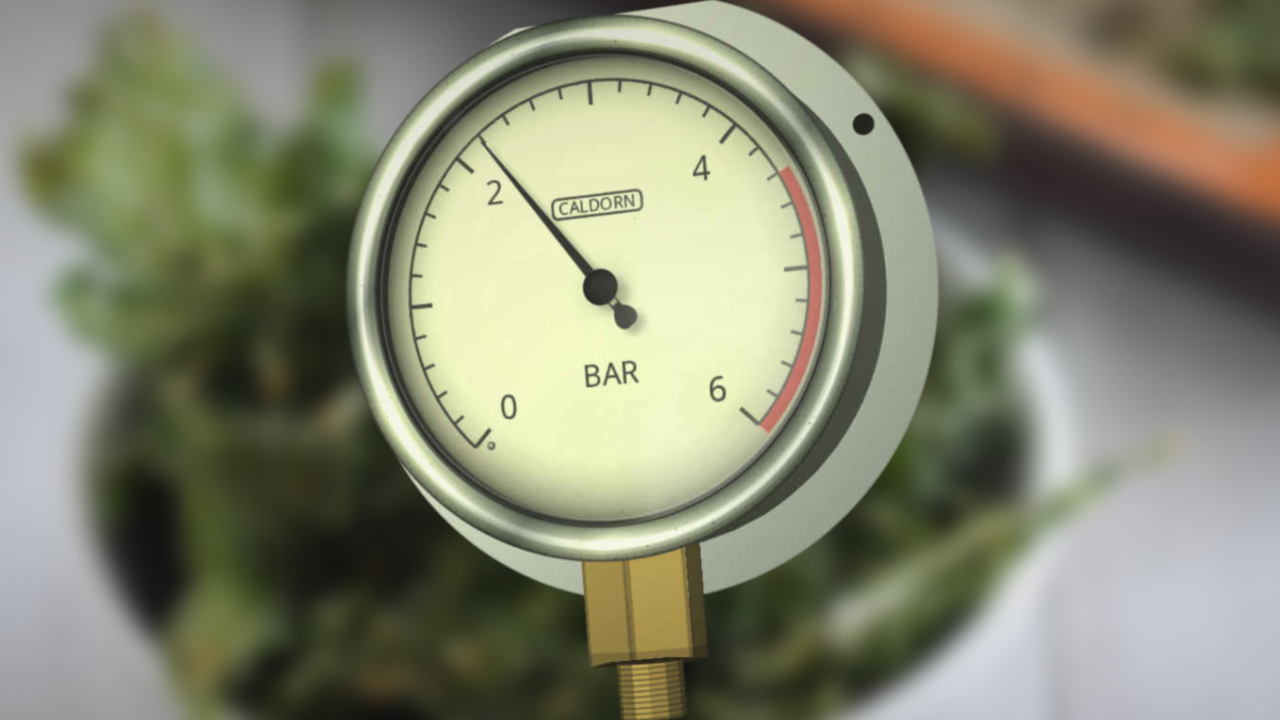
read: 2.2 bar
